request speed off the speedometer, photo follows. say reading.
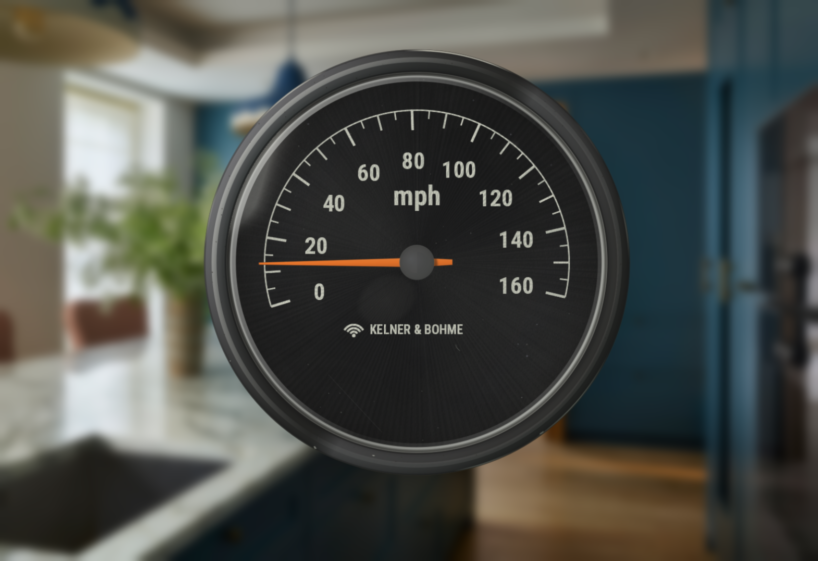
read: 12.5 mph
